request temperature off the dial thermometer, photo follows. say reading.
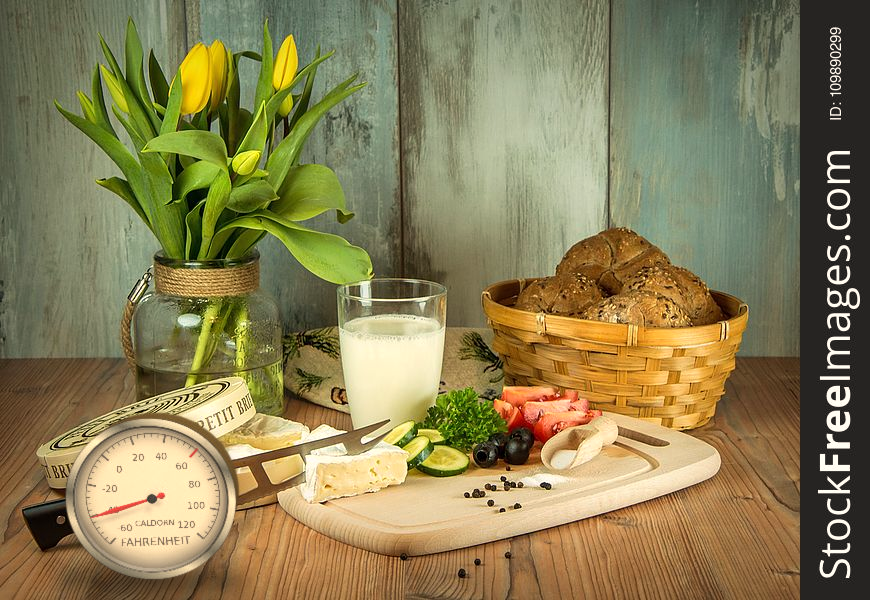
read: -40 °F
